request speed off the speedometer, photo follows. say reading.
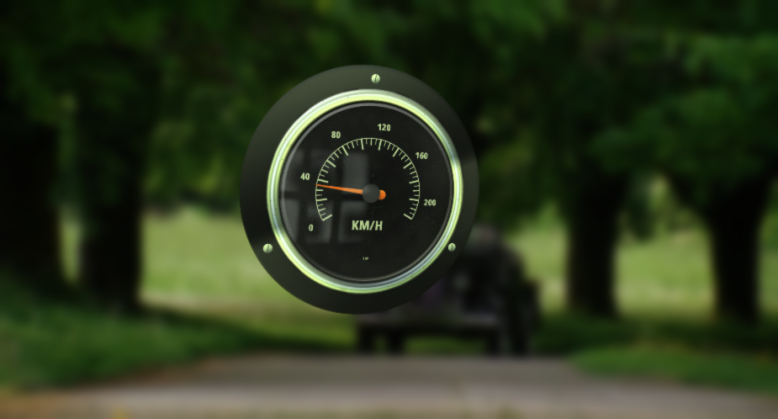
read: 35 km/h
